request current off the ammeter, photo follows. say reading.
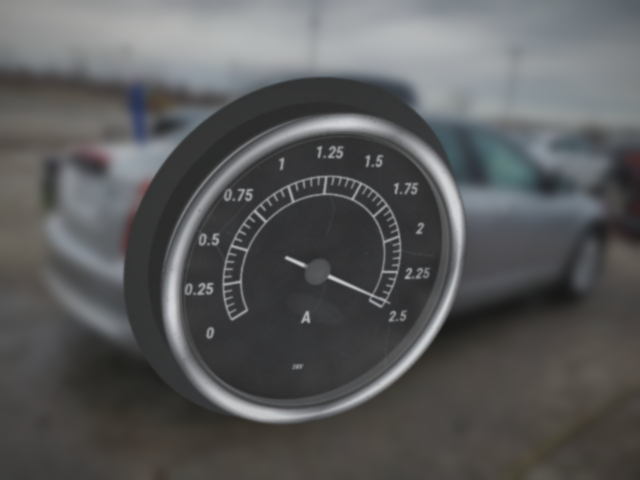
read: 2.45 A
